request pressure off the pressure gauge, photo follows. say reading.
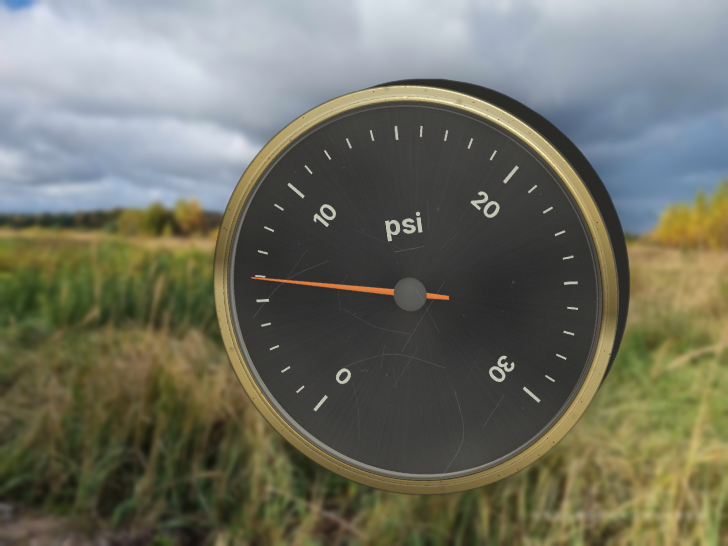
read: 6 psi
